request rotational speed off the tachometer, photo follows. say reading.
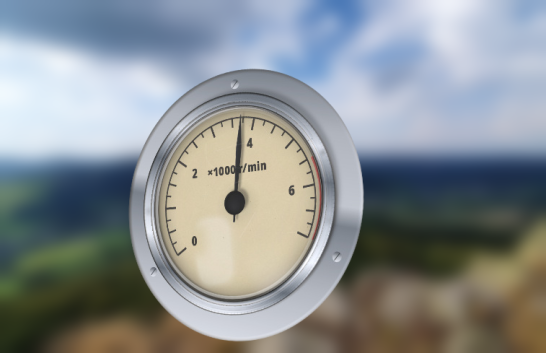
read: 3750 rpm
